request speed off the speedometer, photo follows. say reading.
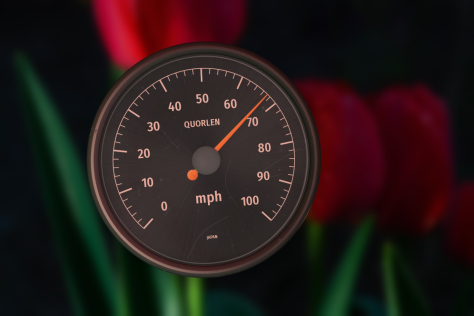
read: 67 mph
